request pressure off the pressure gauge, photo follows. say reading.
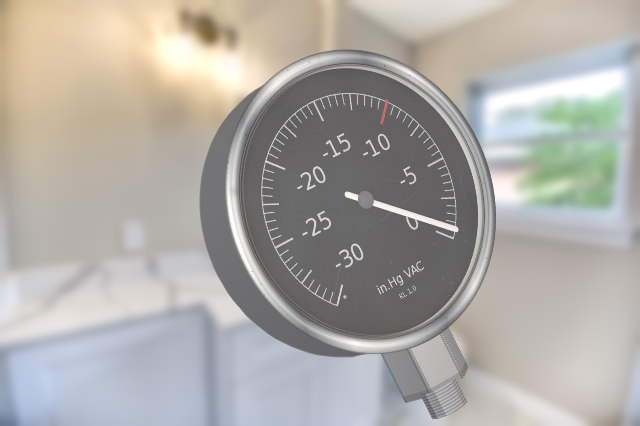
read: -0.5 inHg
